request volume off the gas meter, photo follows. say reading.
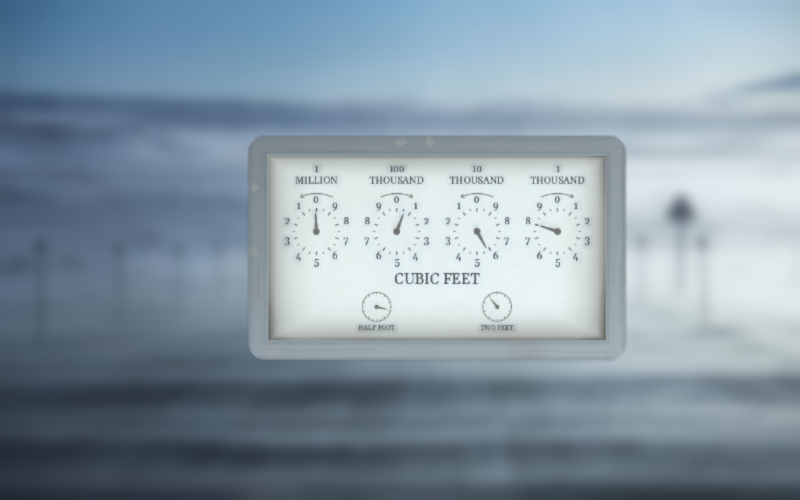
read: 5800 ft³
